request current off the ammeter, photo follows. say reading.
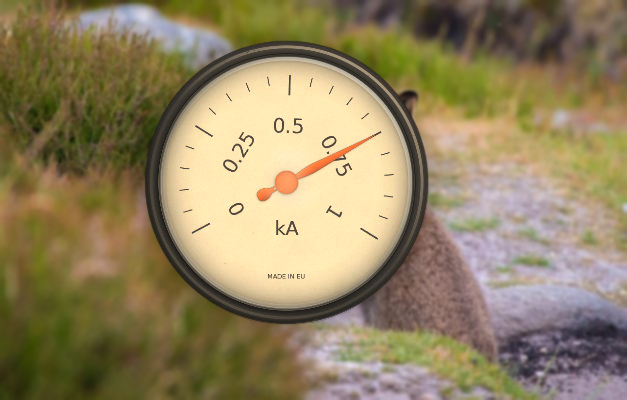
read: 0.75 kA
